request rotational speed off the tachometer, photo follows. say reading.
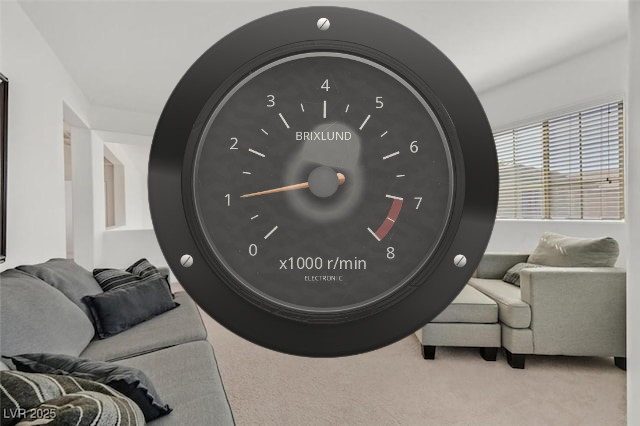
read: 1000 rpm
